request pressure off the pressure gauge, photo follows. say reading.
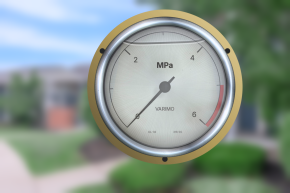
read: 0 MPa
